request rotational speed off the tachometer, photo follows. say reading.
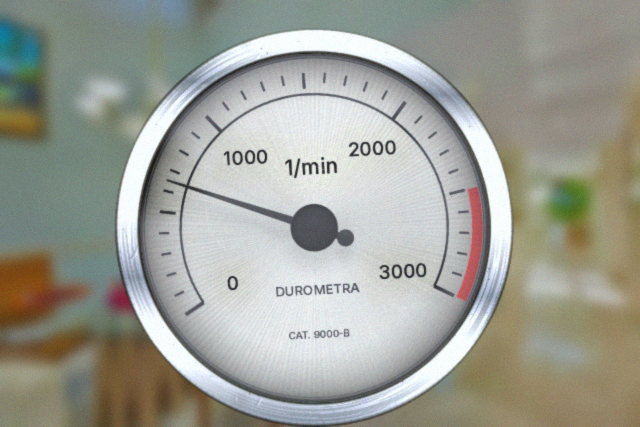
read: 650 rpm
